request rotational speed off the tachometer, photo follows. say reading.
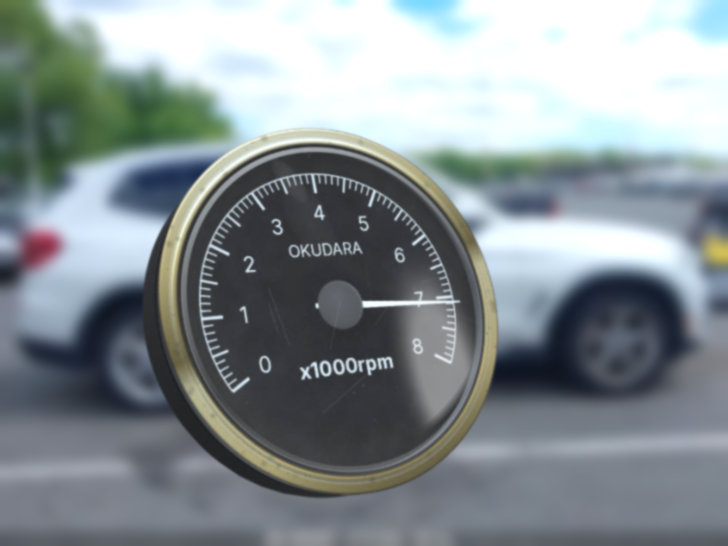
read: 7100 rpm
